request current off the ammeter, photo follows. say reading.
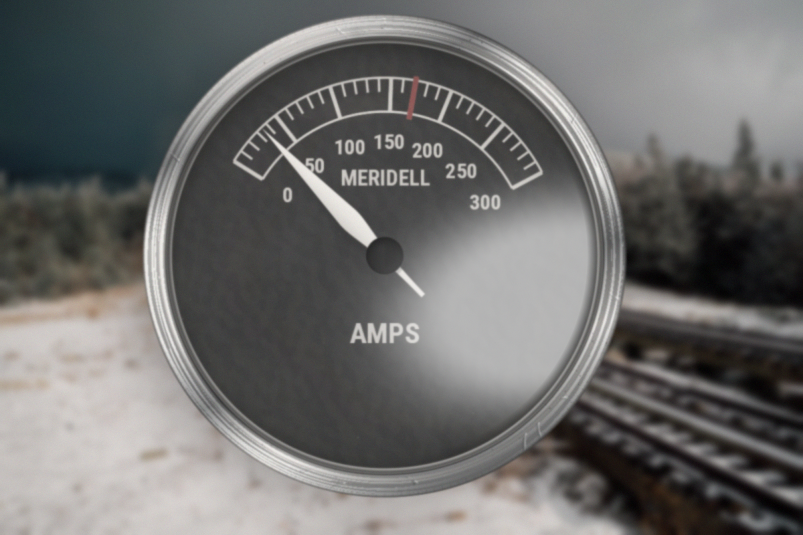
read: 35 A
